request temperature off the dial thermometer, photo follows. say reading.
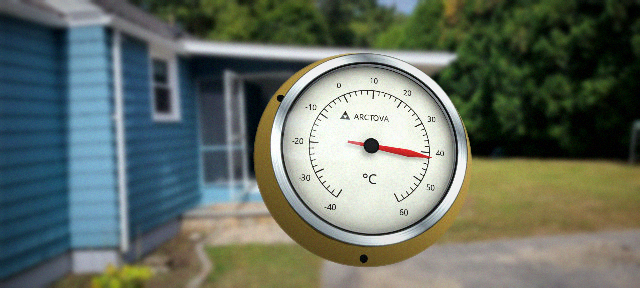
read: 42 °C
